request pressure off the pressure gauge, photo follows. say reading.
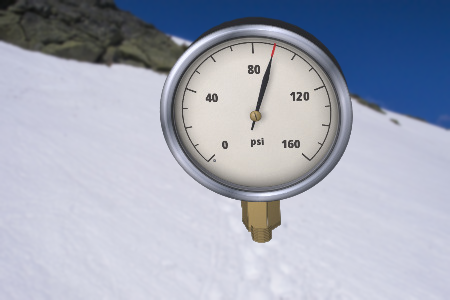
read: 90 psi
